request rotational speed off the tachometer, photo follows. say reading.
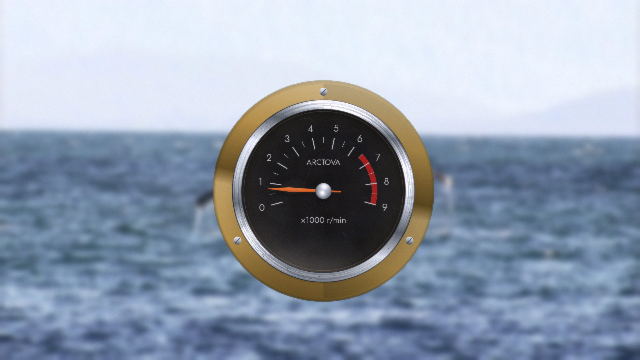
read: 750 rpm
